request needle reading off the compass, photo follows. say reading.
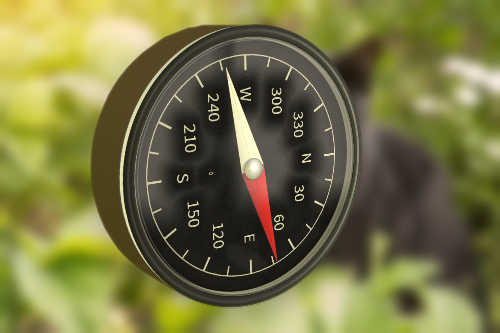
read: 75 °
